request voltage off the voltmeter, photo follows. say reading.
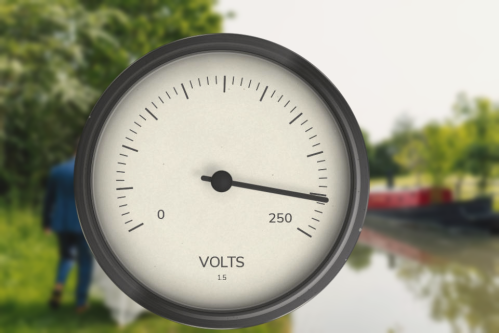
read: 227.5 V
